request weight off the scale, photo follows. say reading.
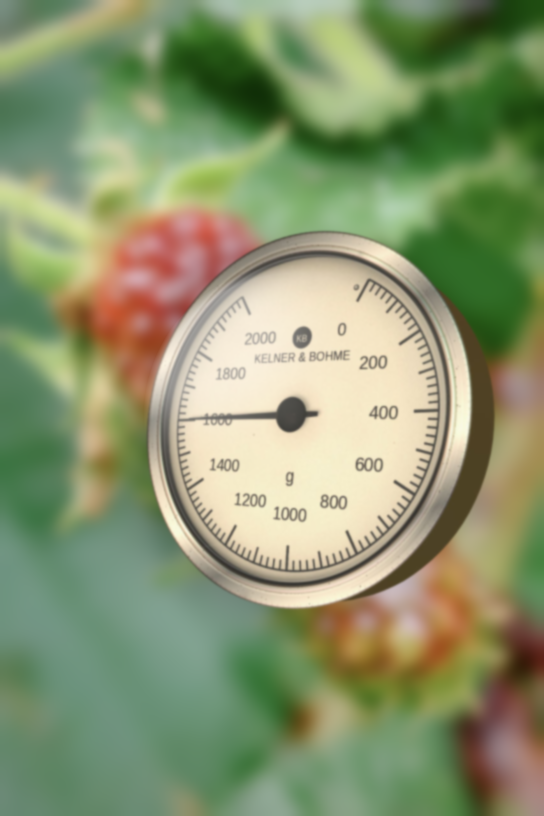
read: 1600 g
